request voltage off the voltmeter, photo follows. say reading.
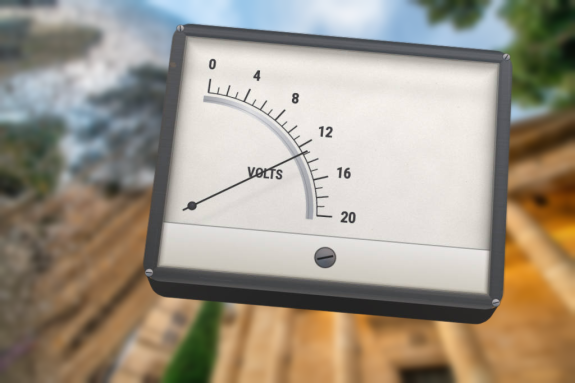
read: 13 V
